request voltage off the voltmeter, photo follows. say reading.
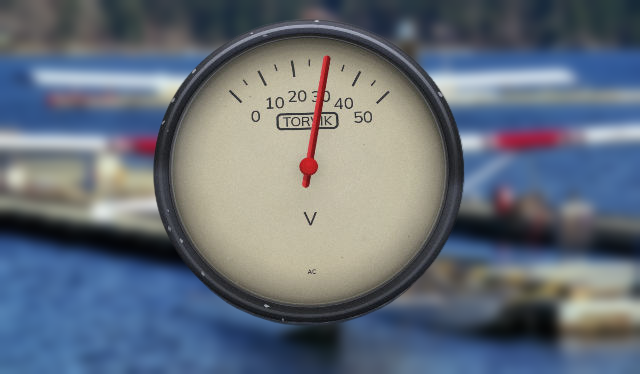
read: 30 V
